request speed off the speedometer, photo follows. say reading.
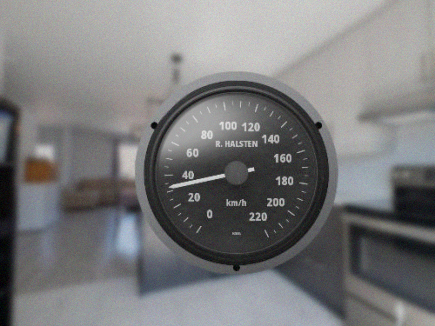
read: 32.5 km/h
